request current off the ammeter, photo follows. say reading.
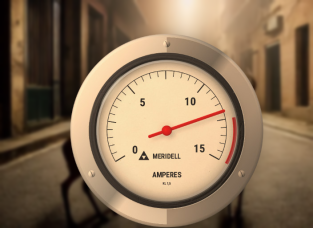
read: 12 A
